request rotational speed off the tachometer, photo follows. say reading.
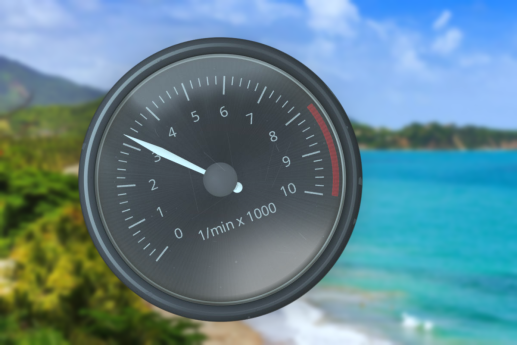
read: 3200 rpm
